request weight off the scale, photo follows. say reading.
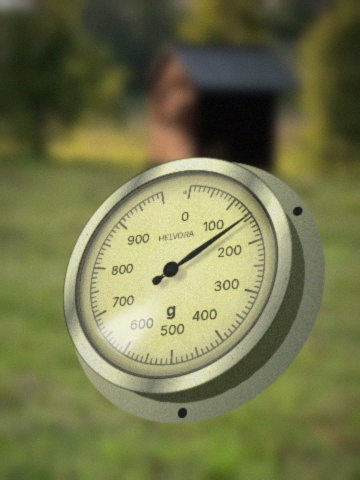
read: 150 g
